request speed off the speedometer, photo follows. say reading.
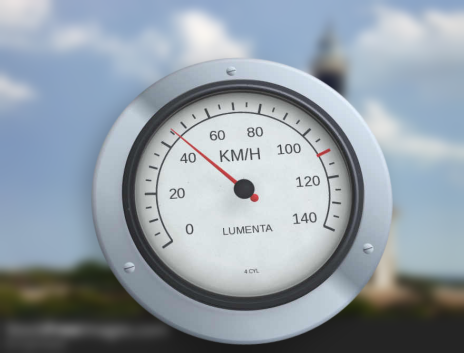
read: 45 km/h
